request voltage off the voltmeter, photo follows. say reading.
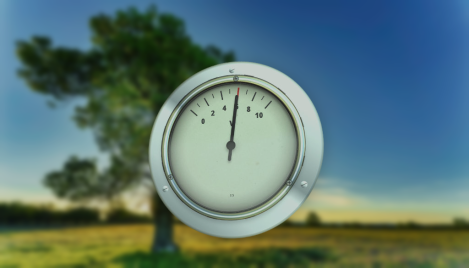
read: 6 V
